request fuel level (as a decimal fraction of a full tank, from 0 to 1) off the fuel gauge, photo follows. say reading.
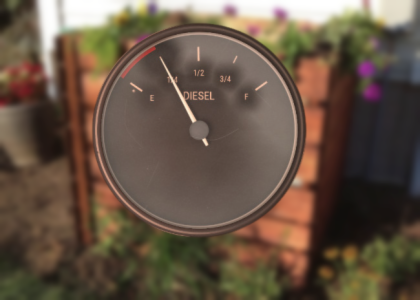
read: 0.25
